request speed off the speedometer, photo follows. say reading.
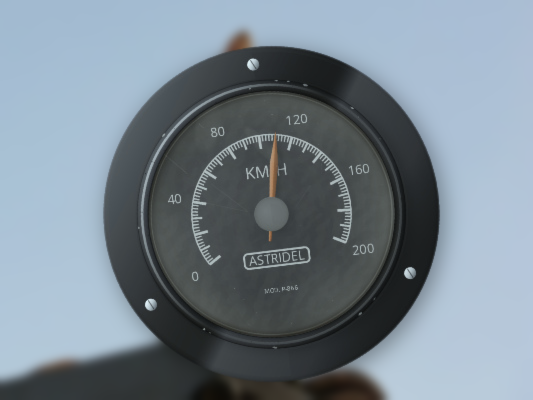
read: 110 km/h
